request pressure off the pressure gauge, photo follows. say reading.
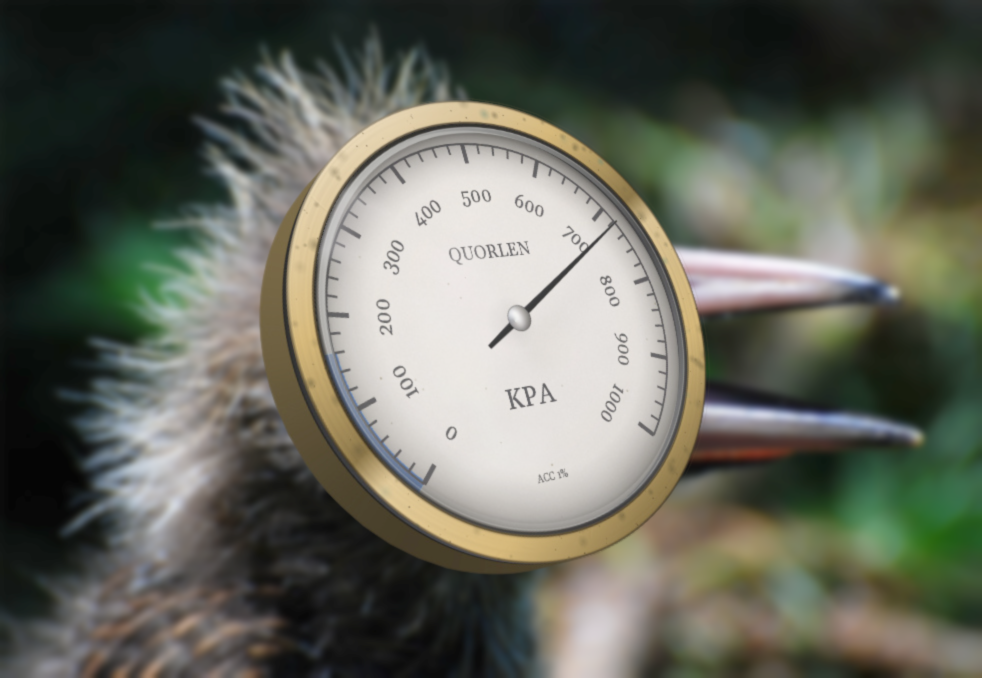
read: 720 kPa
